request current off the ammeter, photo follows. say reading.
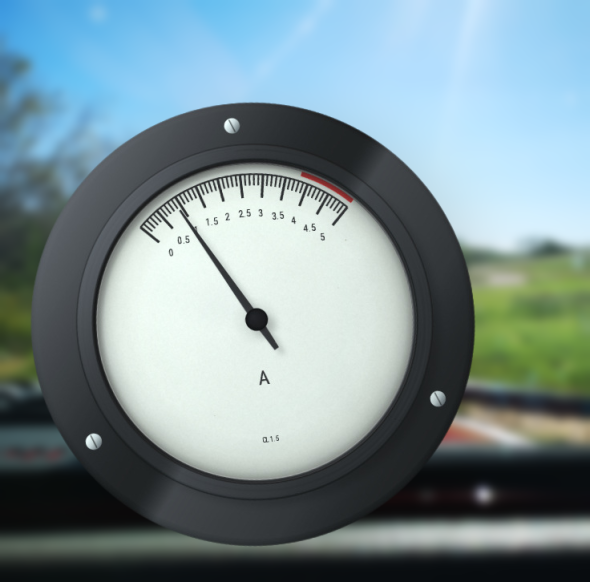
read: 0.9 A
